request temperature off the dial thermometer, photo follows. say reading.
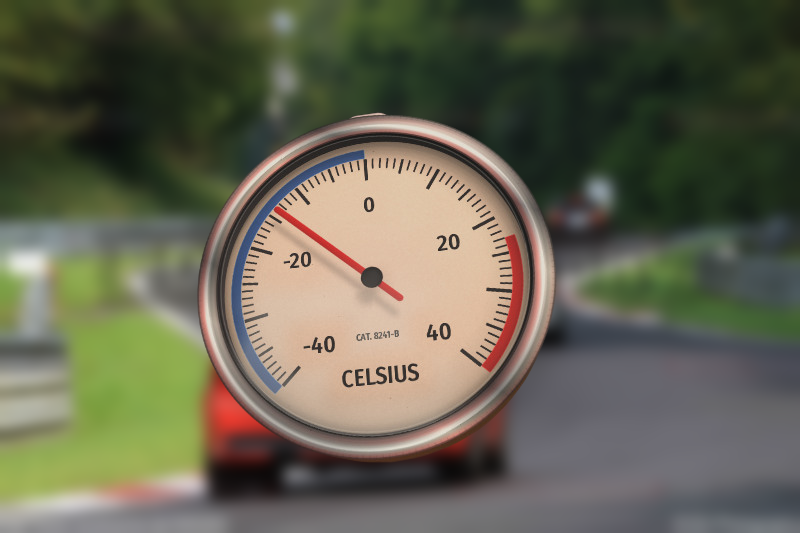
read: -14 °C
